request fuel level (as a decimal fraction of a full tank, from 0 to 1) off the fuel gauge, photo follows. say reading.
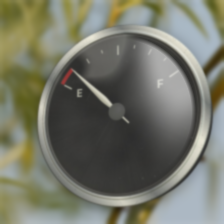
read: 0.125
